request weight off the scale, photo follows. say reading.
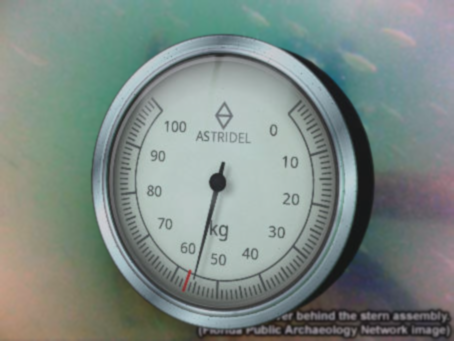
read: 55 kg
